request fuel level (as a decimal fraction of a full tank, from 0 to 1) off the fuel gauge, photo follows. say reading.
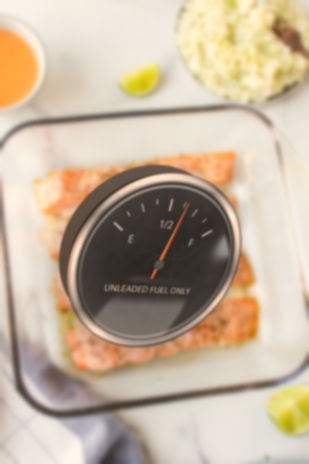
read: 0.625
